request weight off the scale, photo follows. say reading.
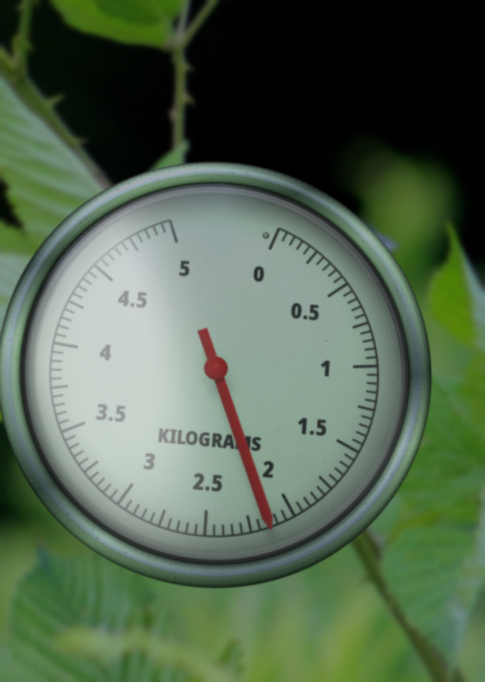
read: 2.15 kg
